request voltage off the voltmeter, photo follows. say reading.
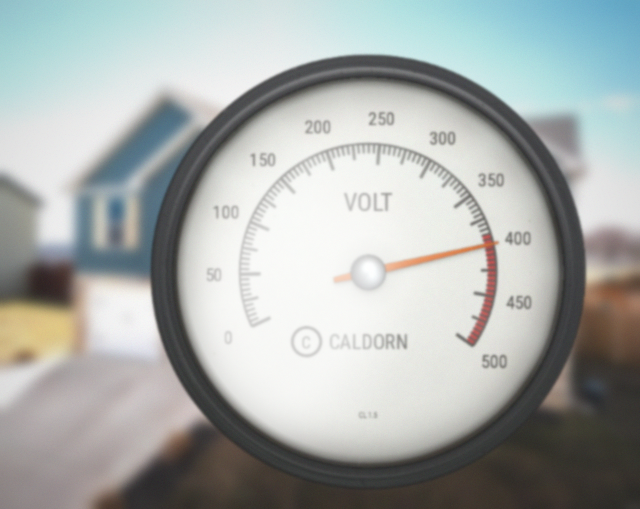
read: 400 V
